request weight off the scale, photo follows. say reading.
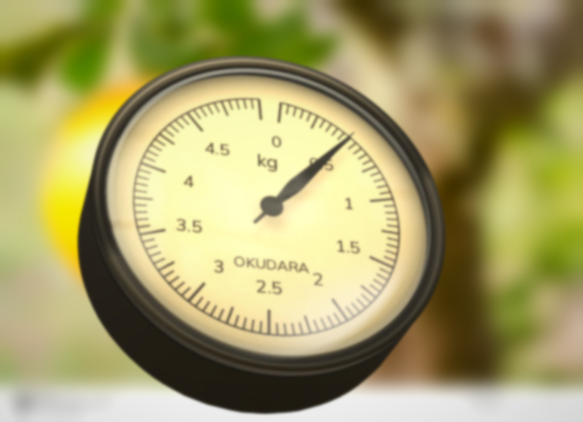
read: 0.5 kg
